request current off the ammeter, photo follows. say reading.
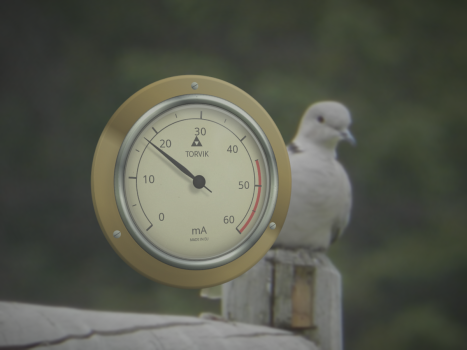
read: 17.5 mA
